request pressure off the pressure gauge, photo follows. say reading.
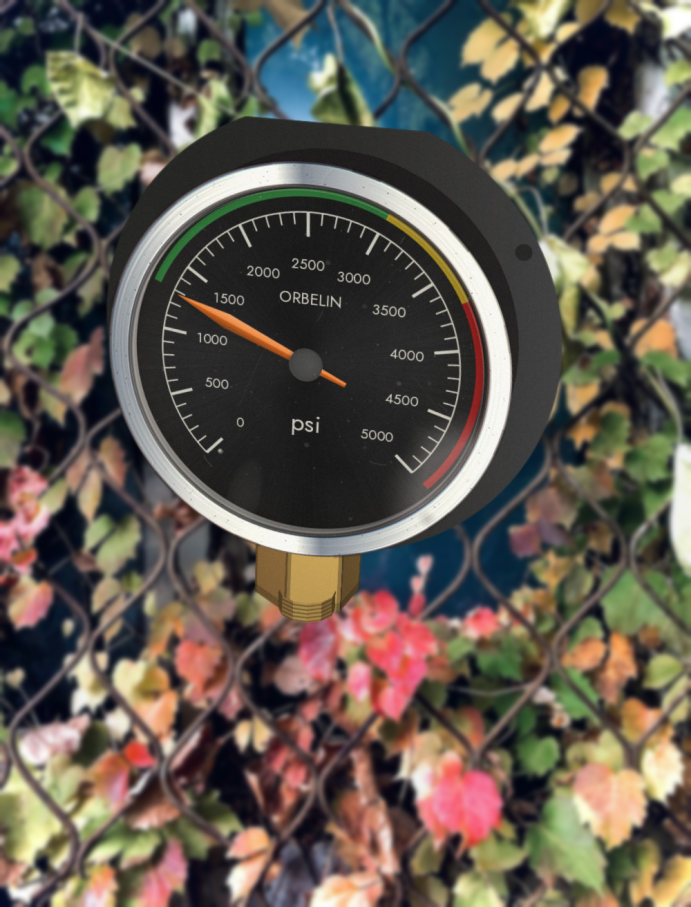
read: 1300 psi
